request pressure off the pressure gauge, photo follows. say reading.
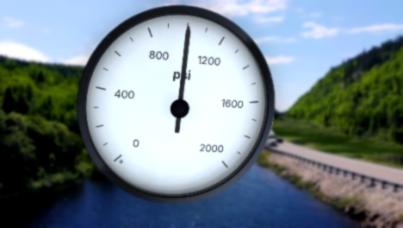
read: 1000 psi
